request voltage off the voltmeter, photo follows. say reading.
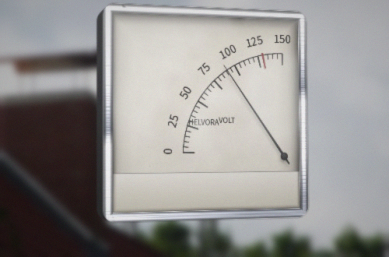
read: 90 V
